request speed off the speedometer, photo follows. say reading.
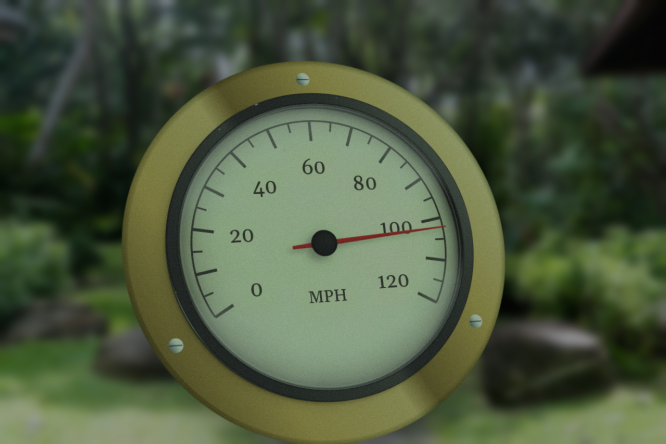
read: 102.5 mph
